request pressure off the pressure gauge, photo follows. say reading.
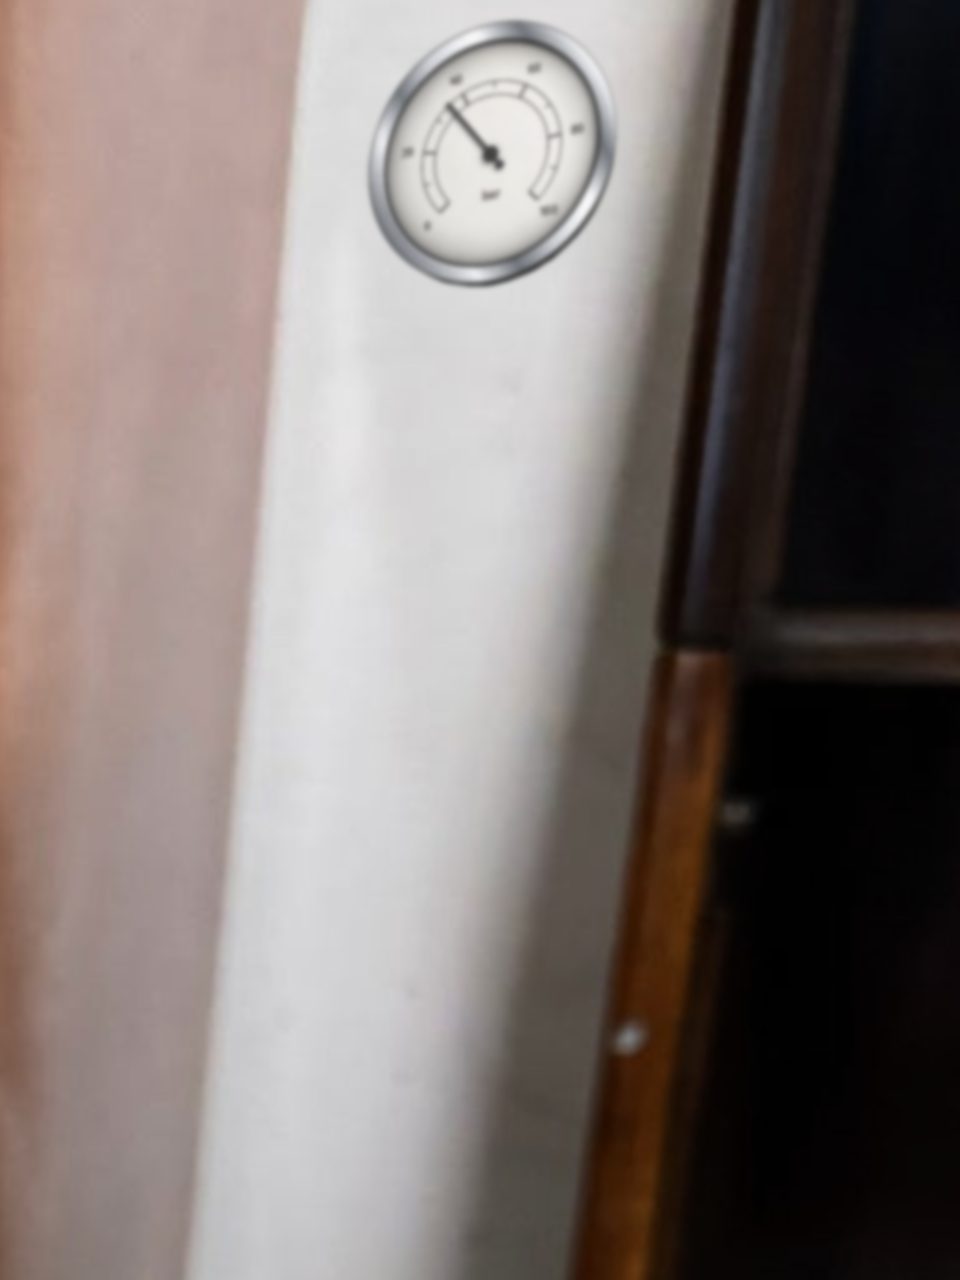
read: 35 bar
